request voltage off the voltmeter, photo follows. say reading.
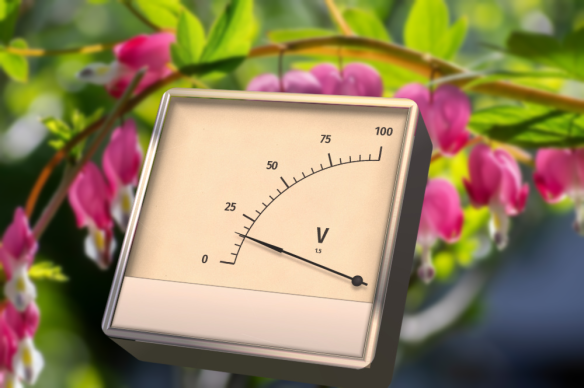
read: 15 V
